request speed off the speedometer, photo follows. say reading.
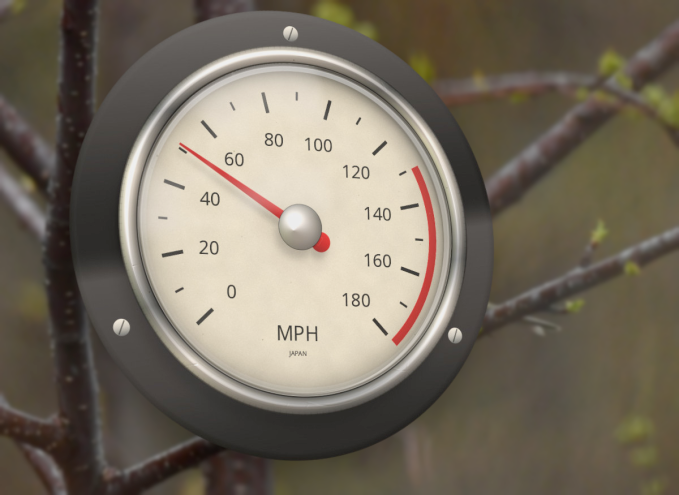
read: 50 mph
